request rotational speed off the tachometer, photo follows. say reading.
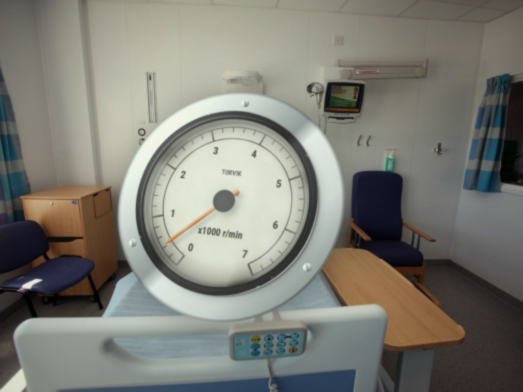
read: 400 rpm
